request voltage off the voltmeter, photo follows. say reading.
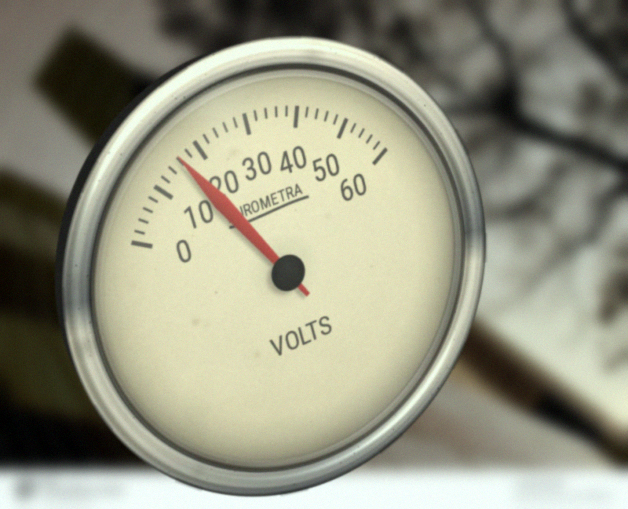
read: 16 V
